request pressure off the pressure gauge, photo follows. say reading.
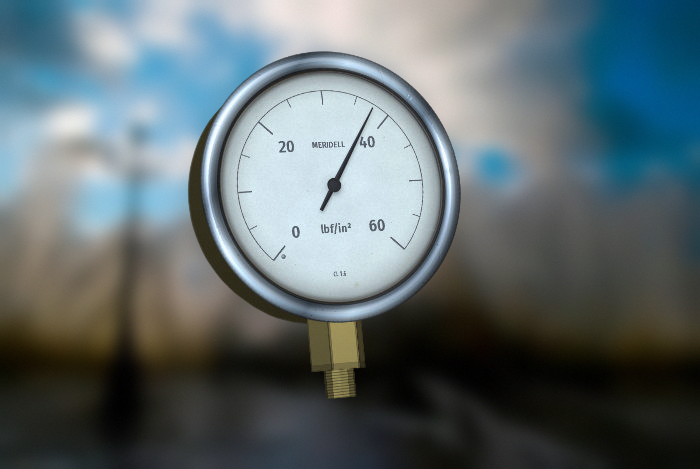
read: 37.5 psi
